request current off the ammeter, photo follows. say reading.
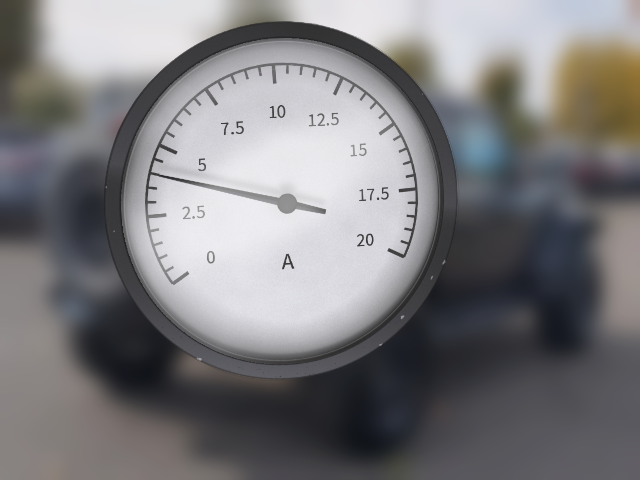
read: 4 A
